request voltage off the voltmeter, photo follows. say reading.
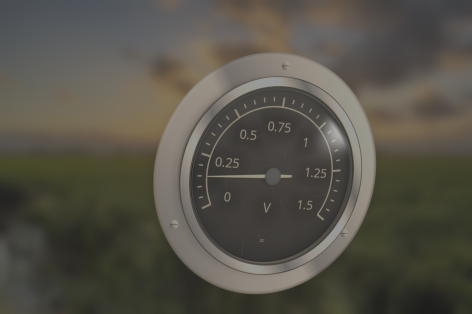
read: 0.15 V
